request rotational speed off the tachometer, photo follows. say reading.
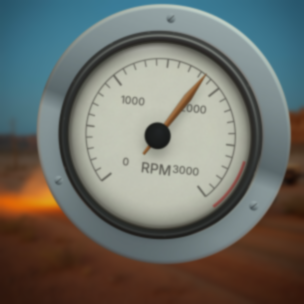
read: 1850 rpm
